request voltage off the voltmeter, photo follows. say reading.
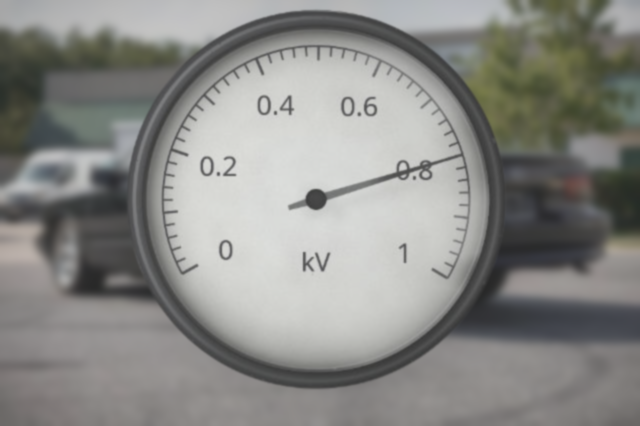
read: 0.8 kV
